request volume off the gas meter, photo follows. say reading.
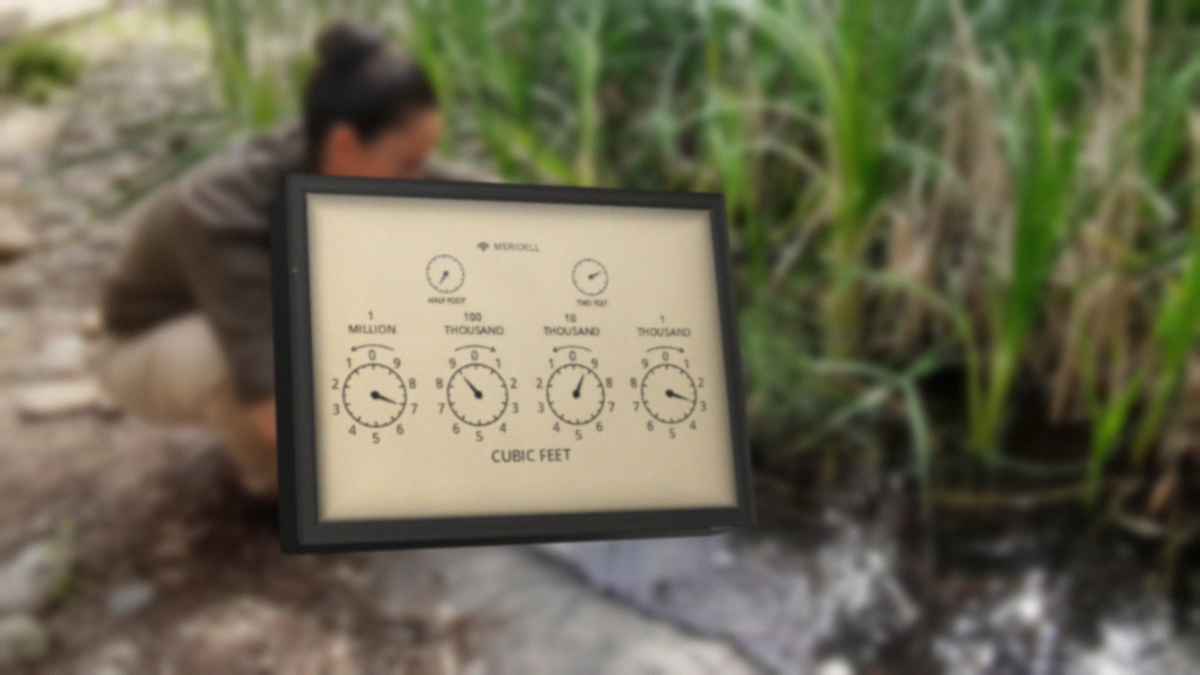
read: 689300 ft³
